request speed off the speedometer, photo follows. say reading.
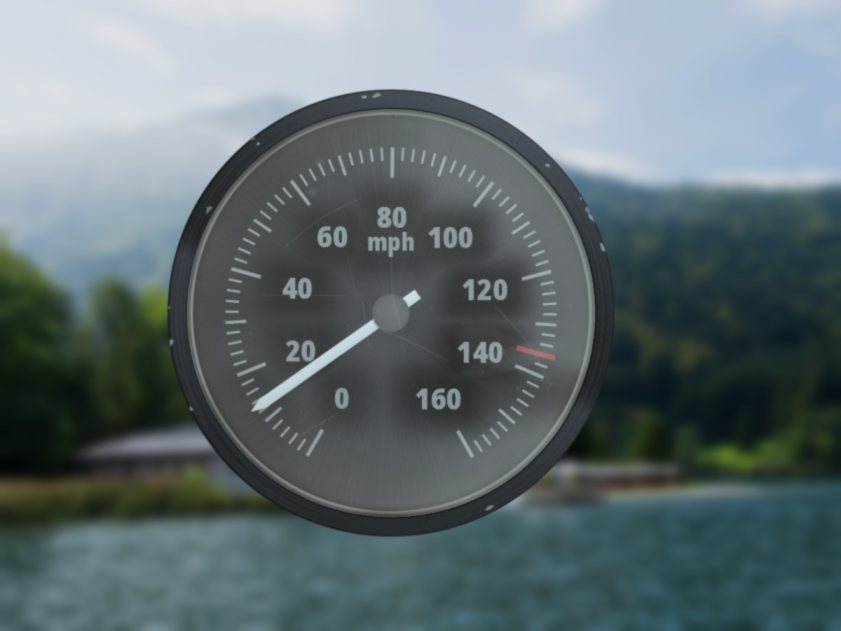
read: 13 mph
